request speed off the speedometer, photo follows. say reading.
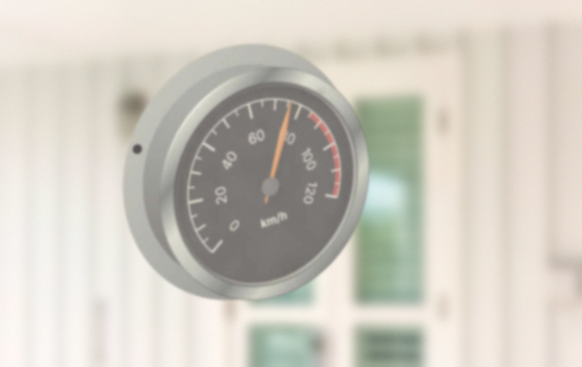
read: 75 km/h
